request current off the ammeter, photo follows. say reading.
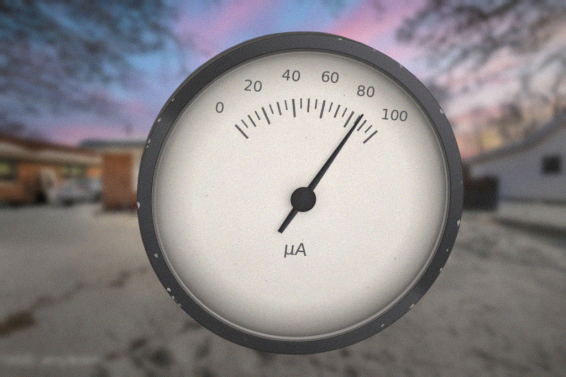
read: 85 µA
